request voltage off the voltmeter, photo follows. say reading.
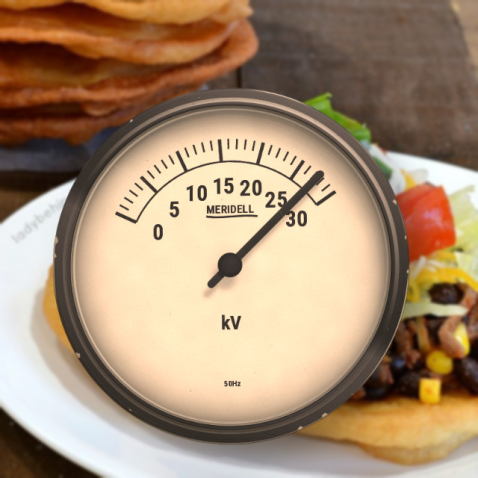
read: 27.5 kV
